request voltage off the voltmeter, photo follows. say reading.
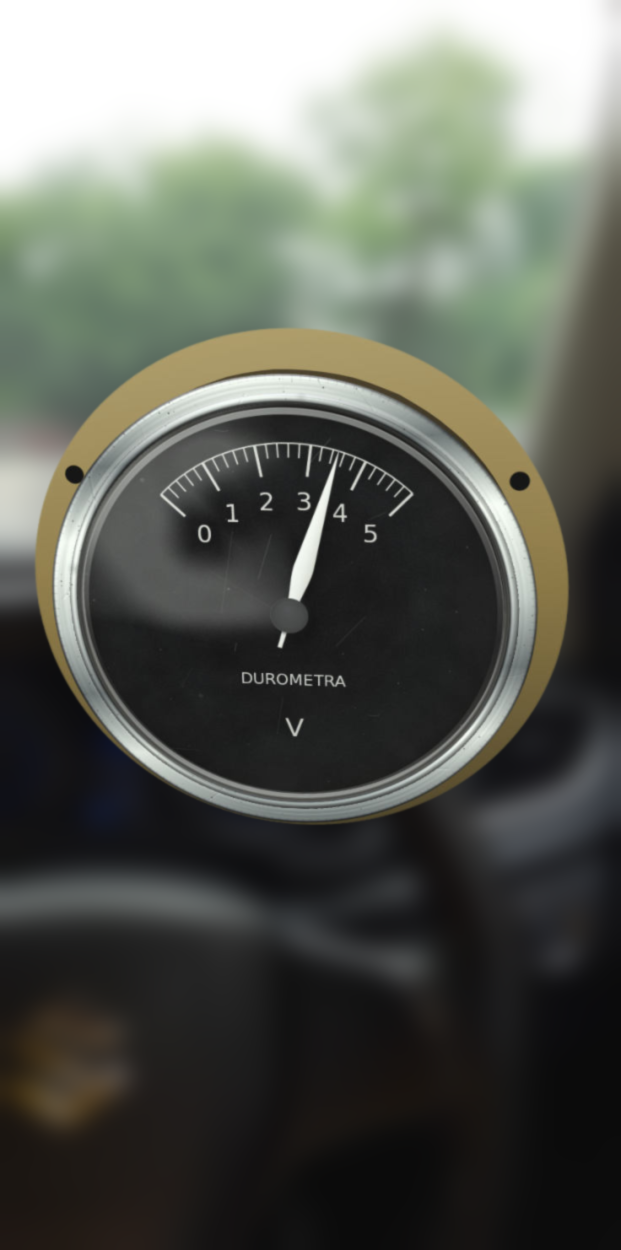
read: 3.5 V
